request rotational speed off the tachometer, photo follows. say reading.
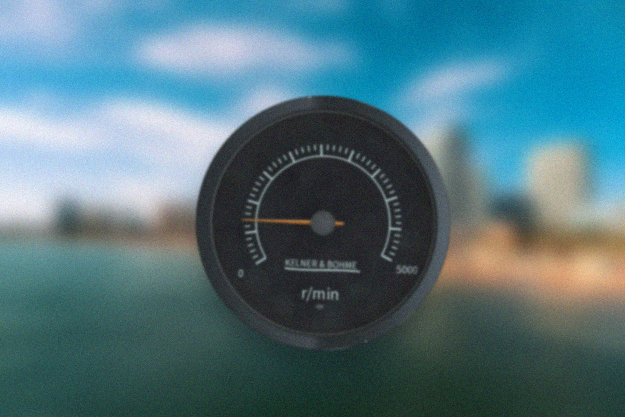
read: 700 rpm
